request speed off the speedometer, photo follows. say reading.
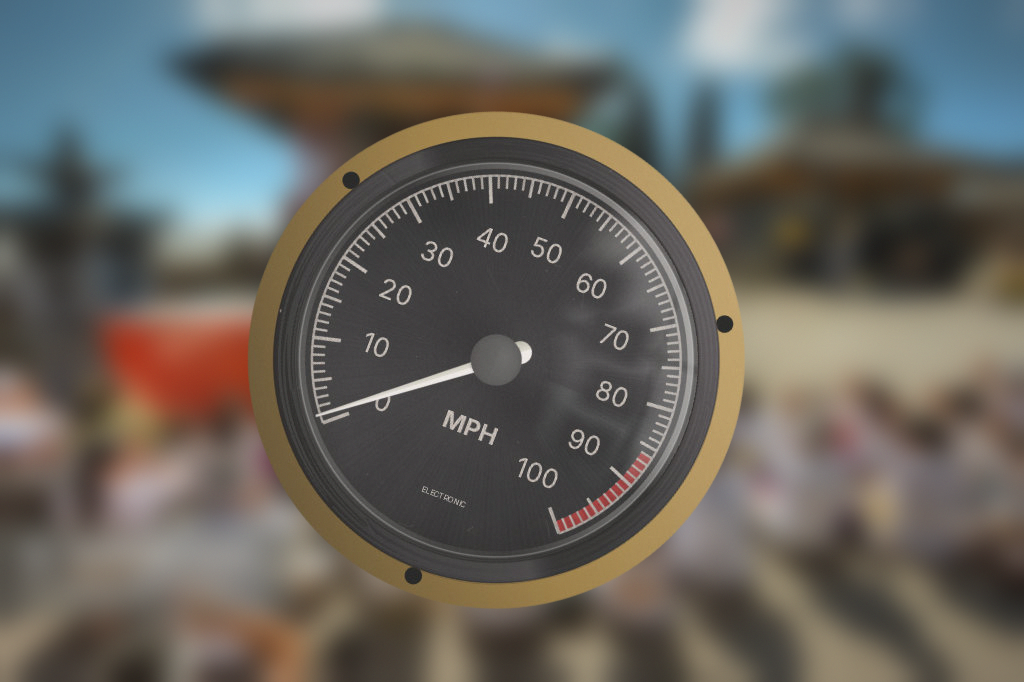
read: 1 mph
